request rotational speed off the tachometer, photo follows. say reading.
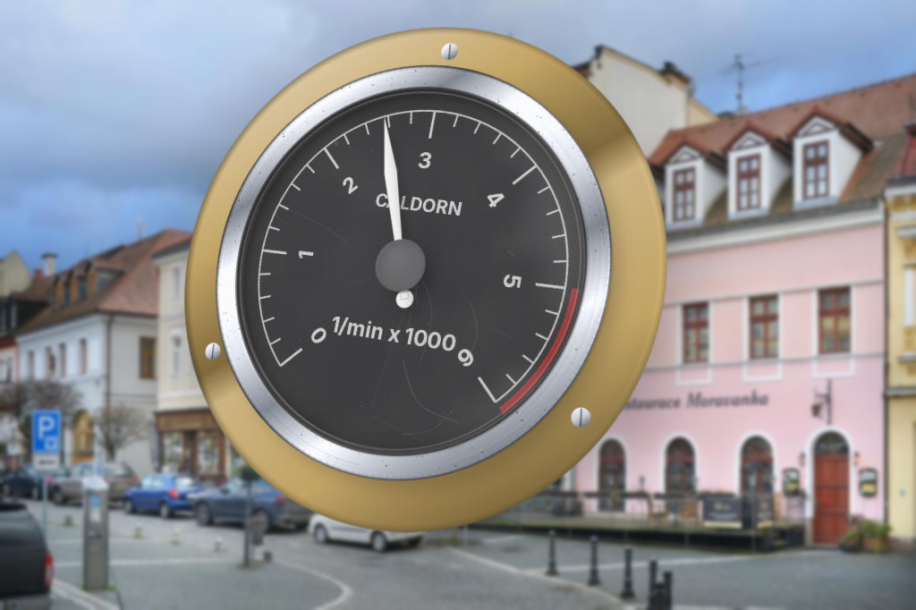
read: 2600 rpm
